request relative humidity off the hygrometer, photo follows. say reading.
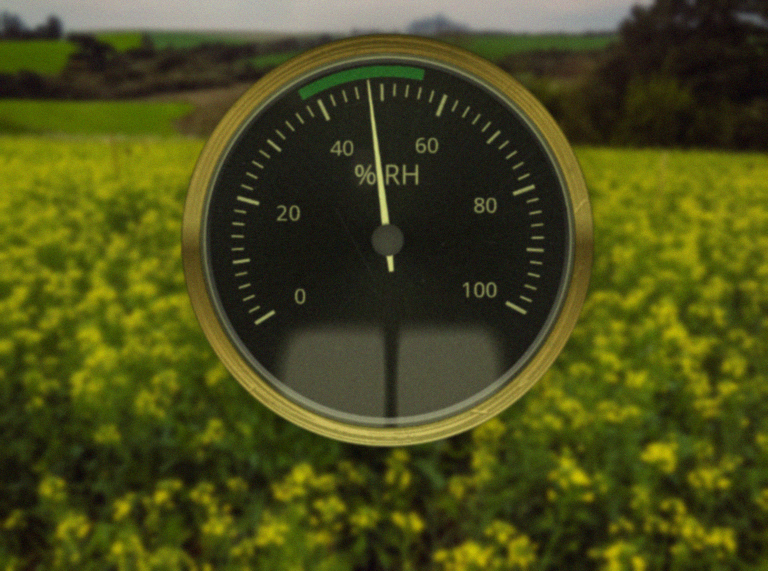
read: 48 %
